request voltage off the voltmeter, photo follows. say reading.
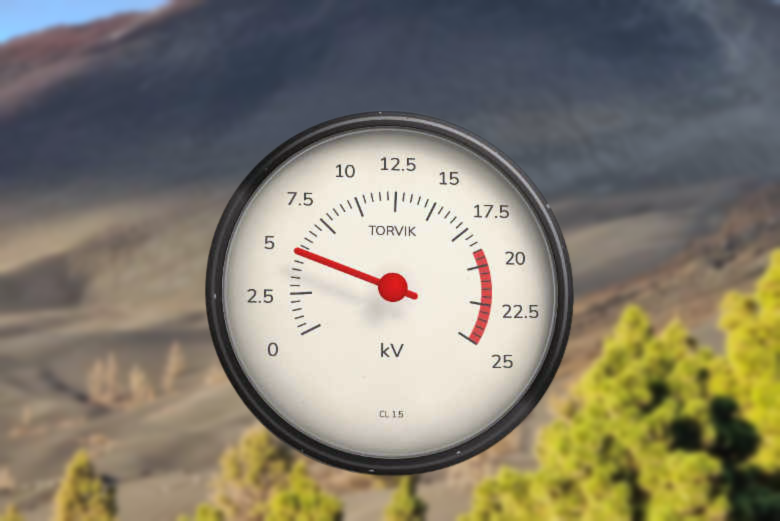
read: 5 kV
